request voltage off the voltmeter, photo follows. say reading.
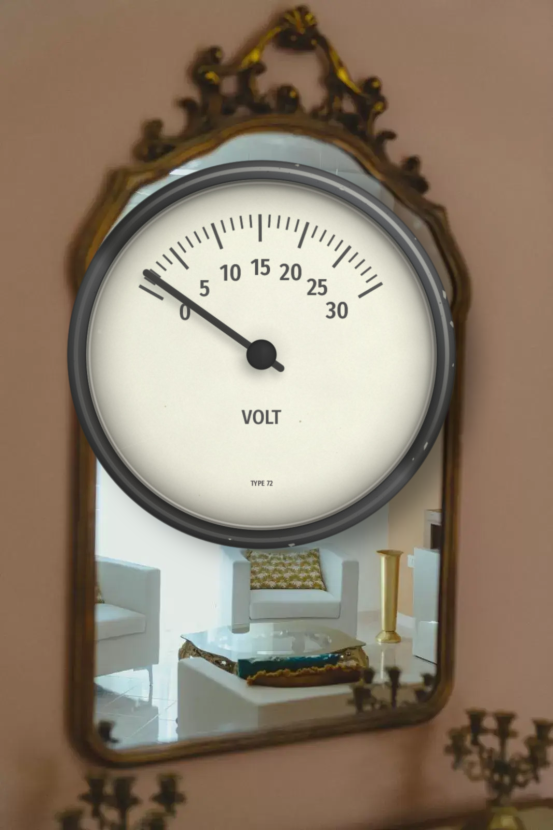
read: 1.5 V
